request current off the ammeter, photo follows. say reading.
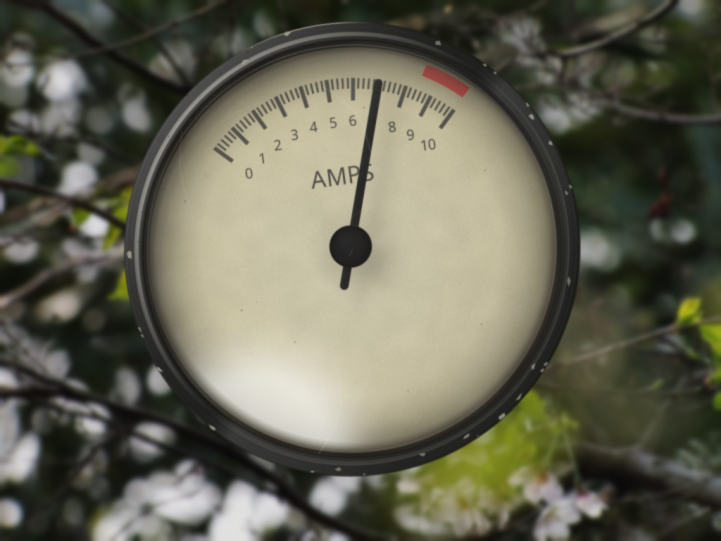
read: 7 A
